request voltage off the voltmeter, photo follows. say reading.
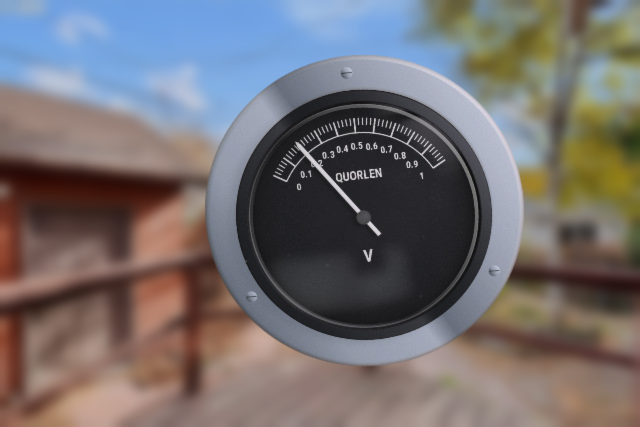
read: 0.2 V
